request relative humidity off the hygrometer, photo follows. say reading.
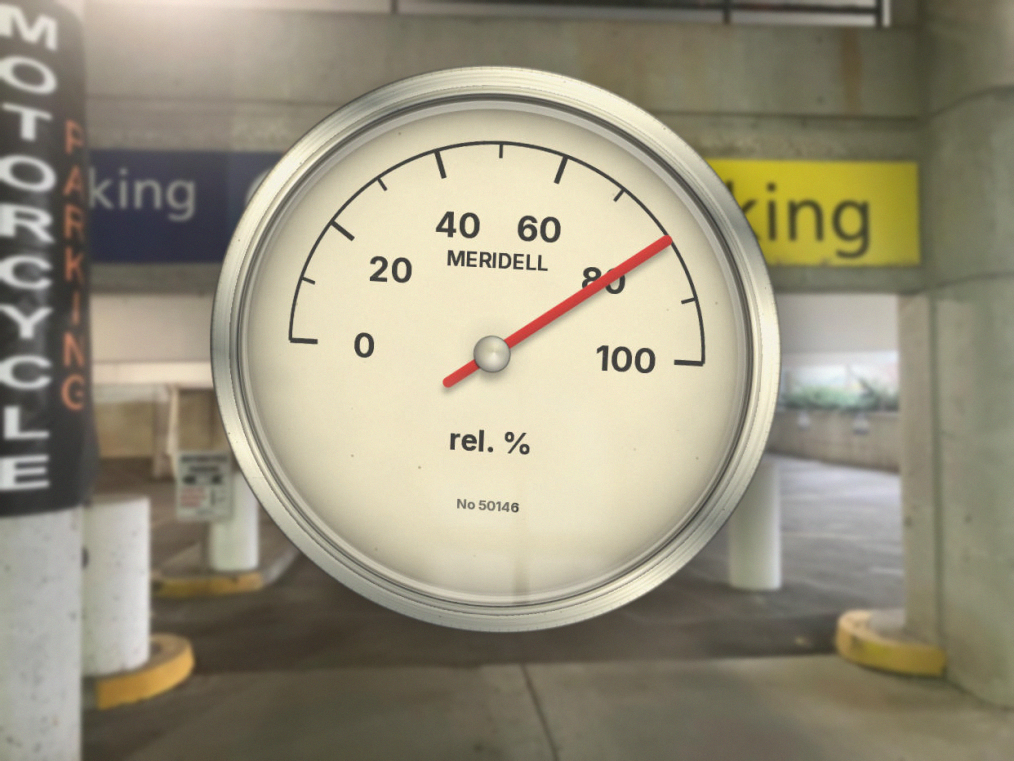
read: 80 %
